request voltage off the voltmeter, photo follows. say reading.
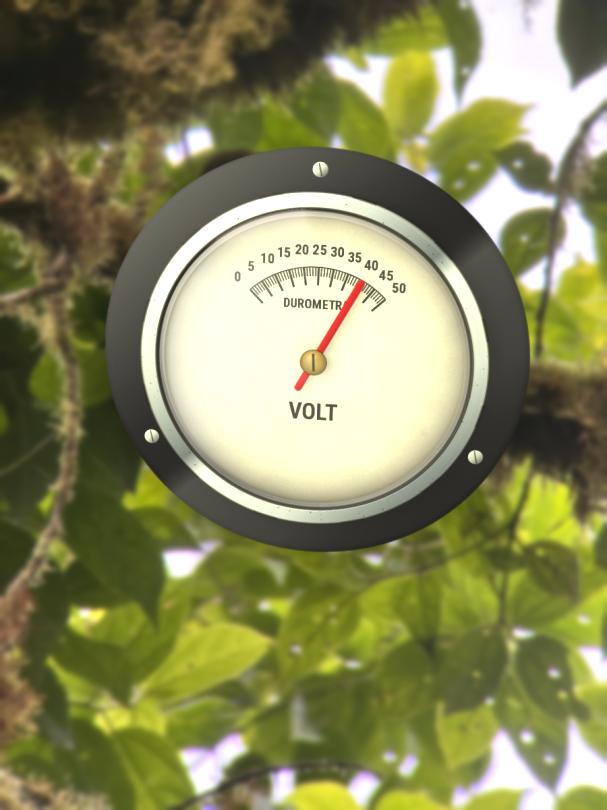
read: 40 V
